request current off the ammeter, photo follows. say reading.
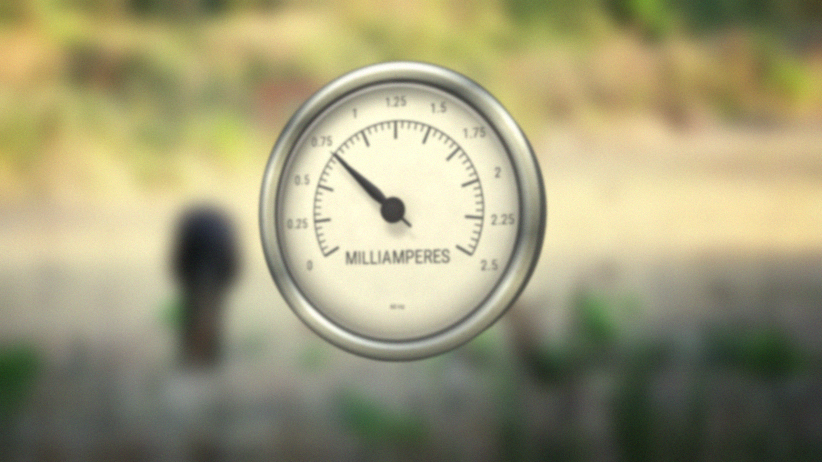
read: 0.75 mA
